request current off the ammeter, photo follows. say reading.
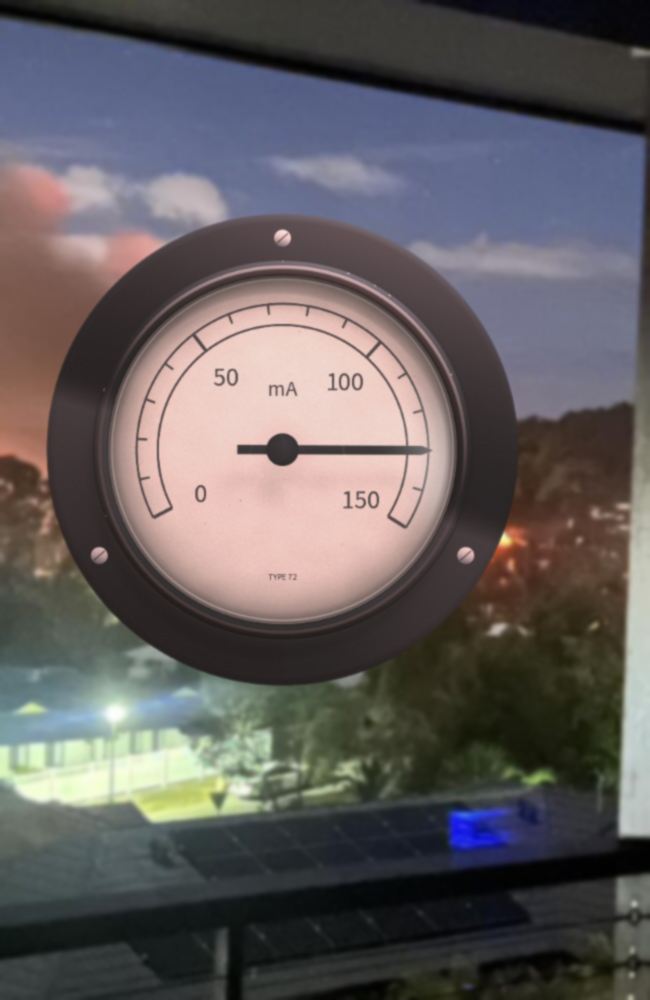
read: 130 mA
